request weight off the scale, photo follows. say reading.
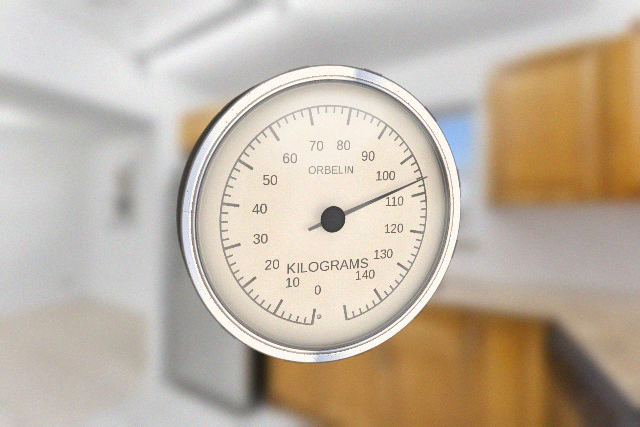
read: 106 kg
